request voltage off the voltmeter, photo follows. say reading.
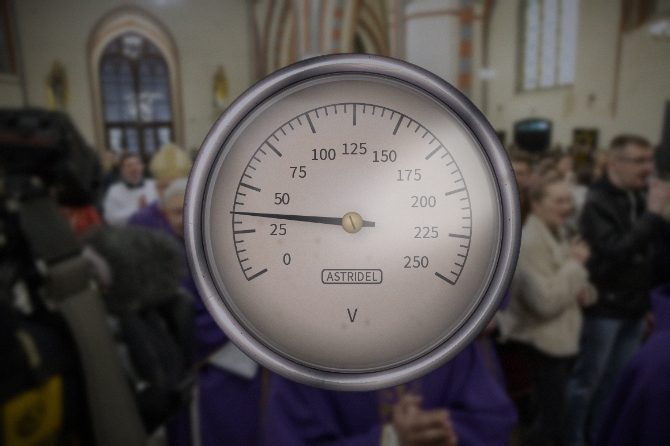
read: 35 V
